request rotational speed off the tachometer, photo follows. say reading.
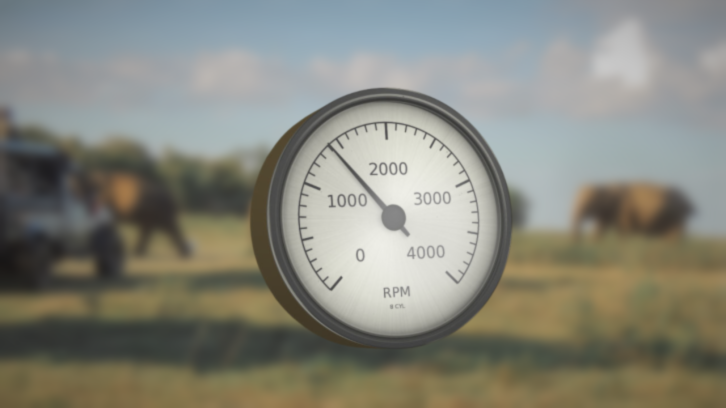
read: 1400 rpm
